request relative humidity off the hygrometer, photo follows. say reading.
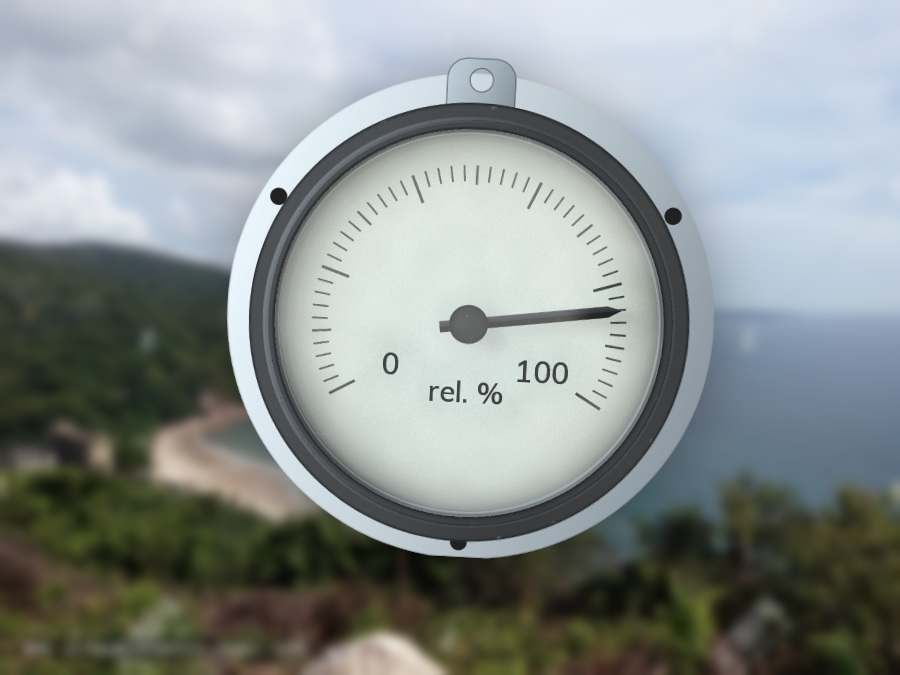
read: 84 %
